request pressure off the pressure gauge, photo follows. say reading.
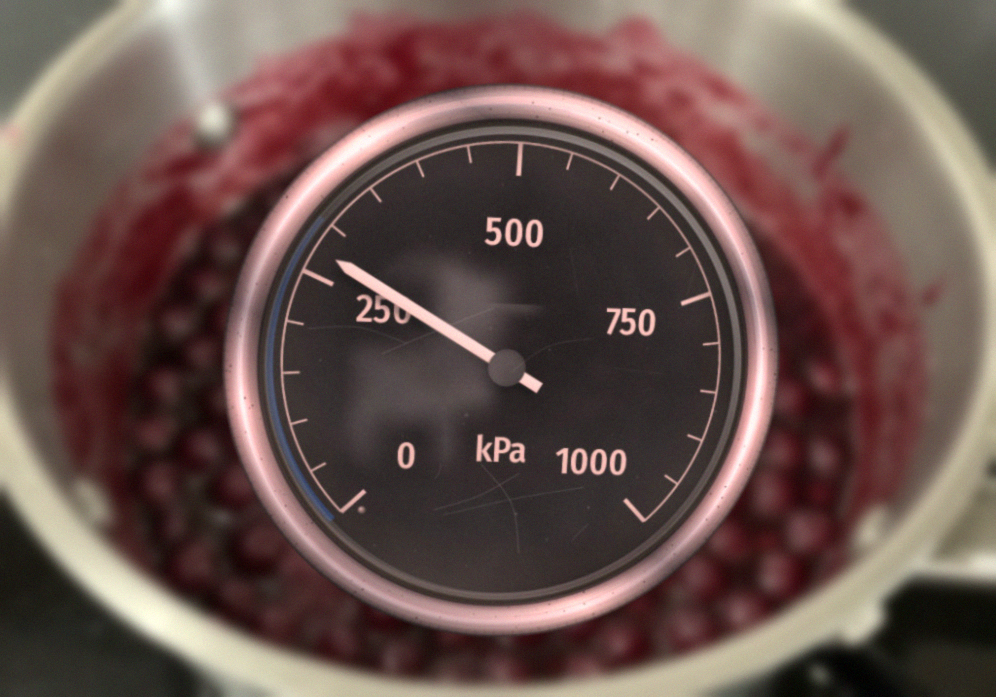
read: 275 kPa
